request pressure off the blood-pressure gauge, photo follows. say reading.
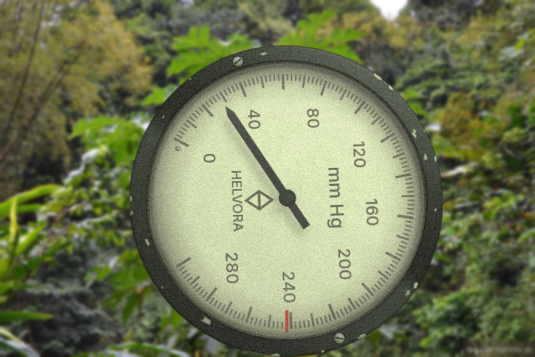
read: 28 mmHg
